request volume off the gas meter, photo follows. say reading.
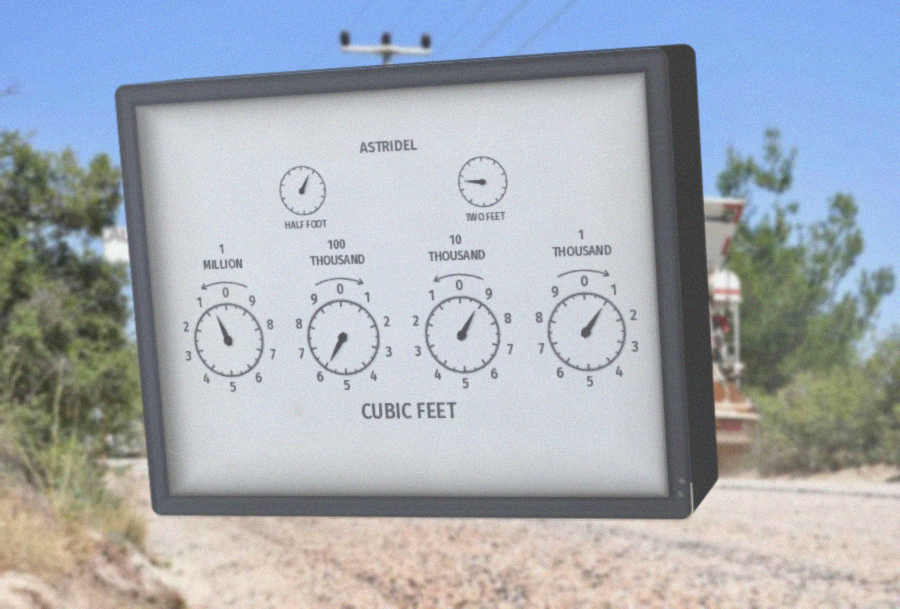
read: 59100 ft³
